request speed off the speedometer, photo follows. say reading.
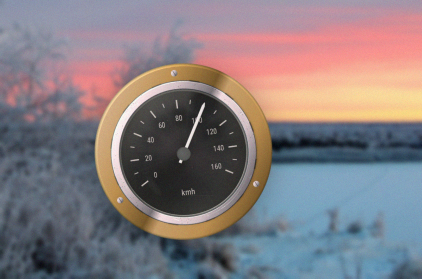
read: 100 km/h
